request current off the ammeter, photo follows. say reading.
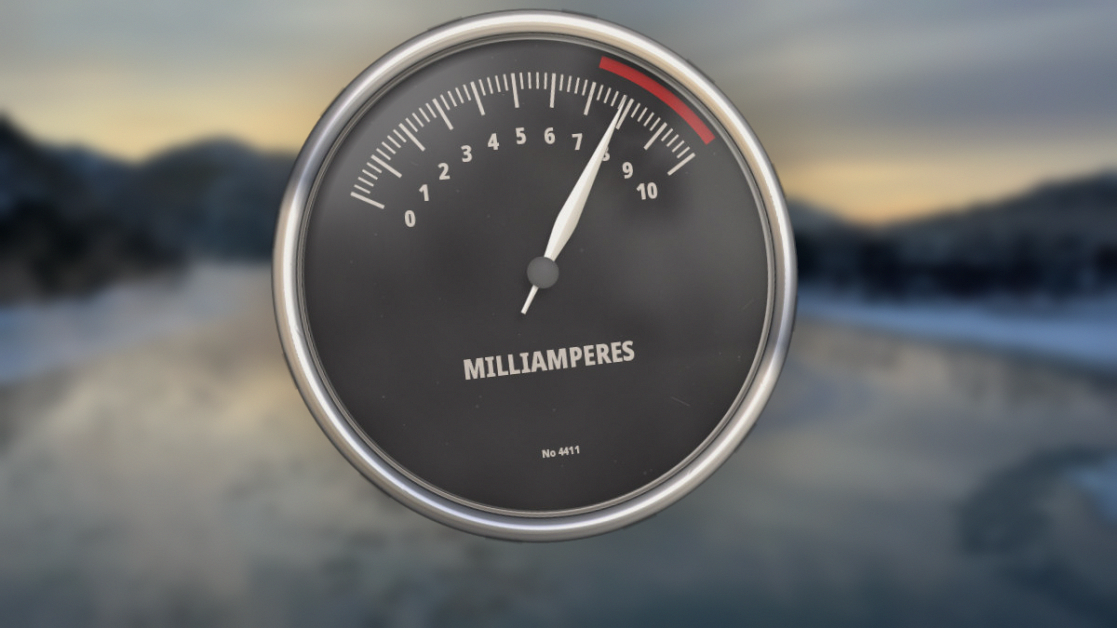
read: 7.8 mA
